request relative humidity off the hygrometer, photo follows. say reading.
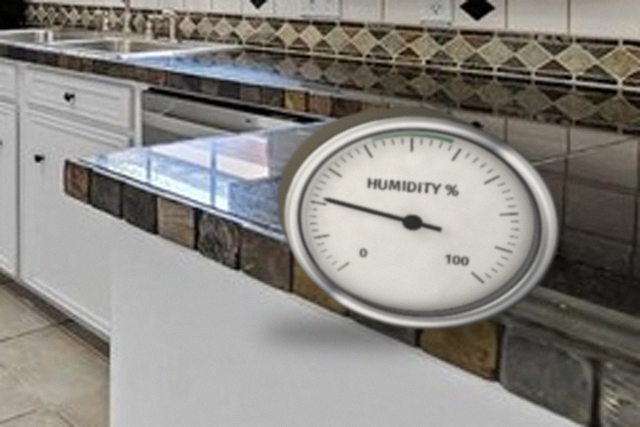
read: 22 %
